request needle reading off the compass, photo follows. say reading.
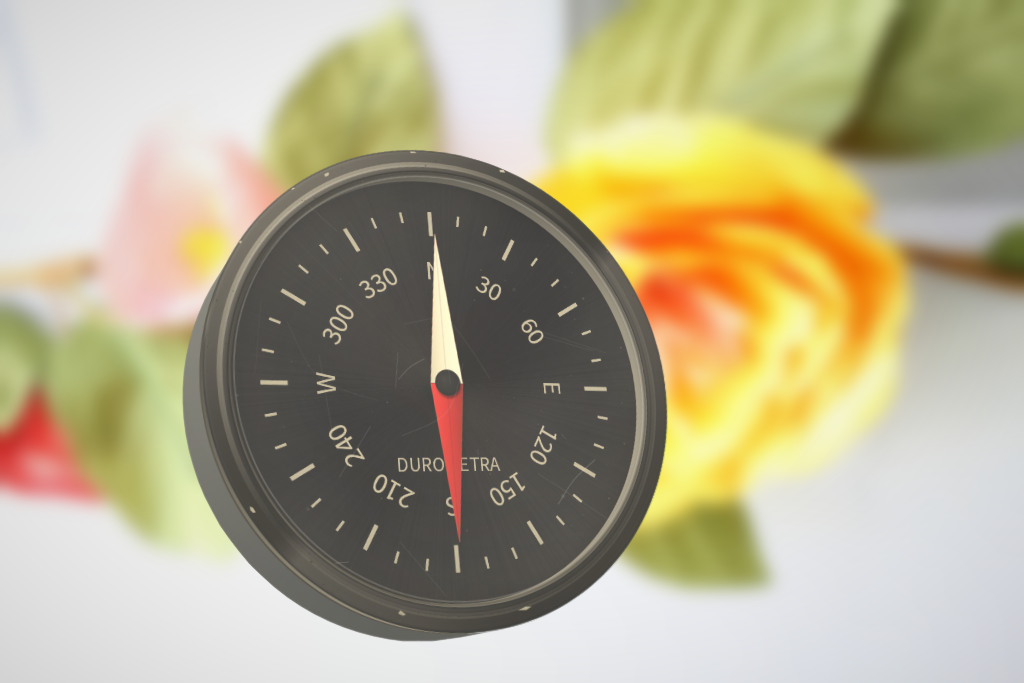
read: 180 °
